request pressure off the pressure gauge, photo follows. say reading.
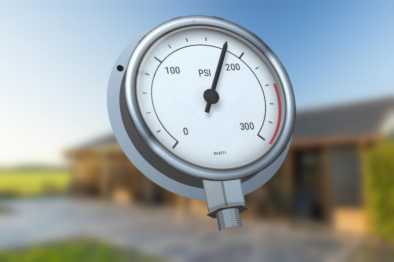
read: 180 psi
